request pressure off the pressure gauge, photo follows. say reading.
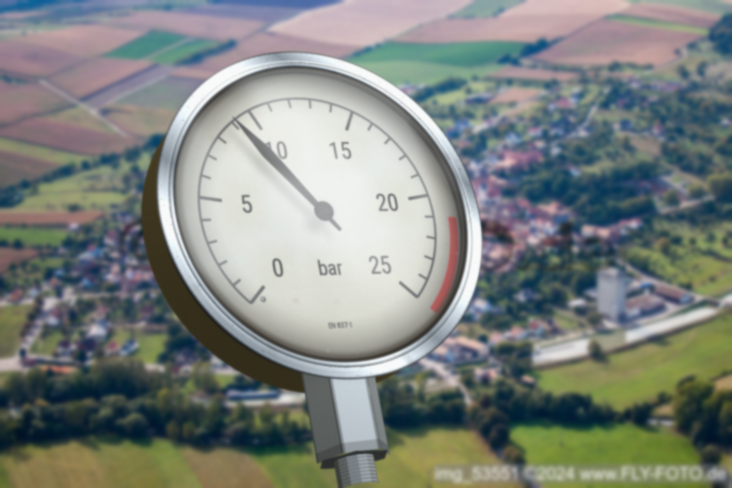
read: 9 bar
